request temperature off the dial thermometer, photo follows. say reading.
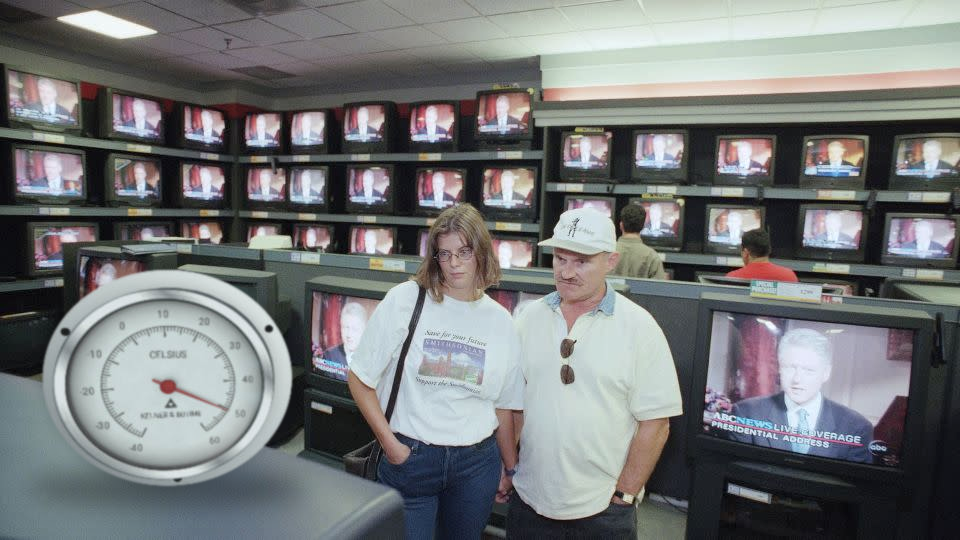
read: 50 °C
